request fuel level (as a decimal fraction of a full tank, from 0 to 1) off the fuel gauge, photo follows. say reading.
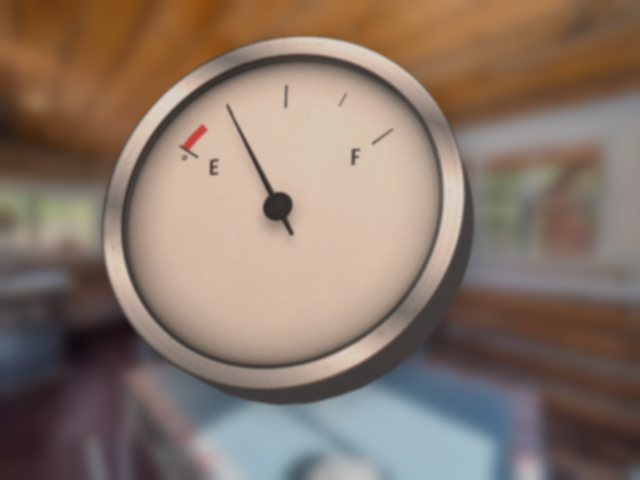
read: 0.25
